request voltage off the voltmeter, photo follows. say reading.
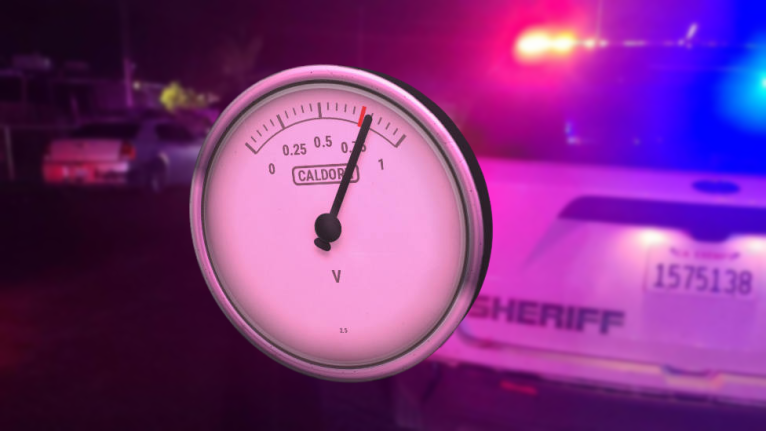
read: 0.8 V
